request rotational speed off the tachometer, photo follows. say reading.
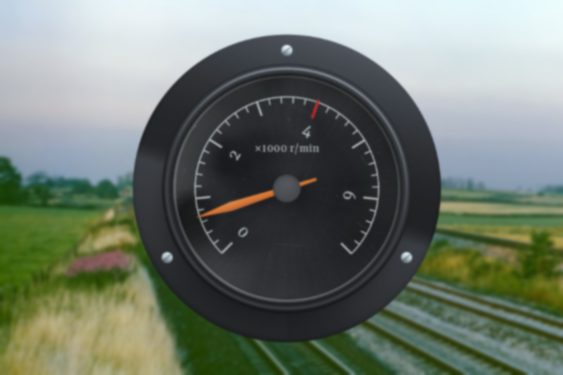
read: 700 rpm
